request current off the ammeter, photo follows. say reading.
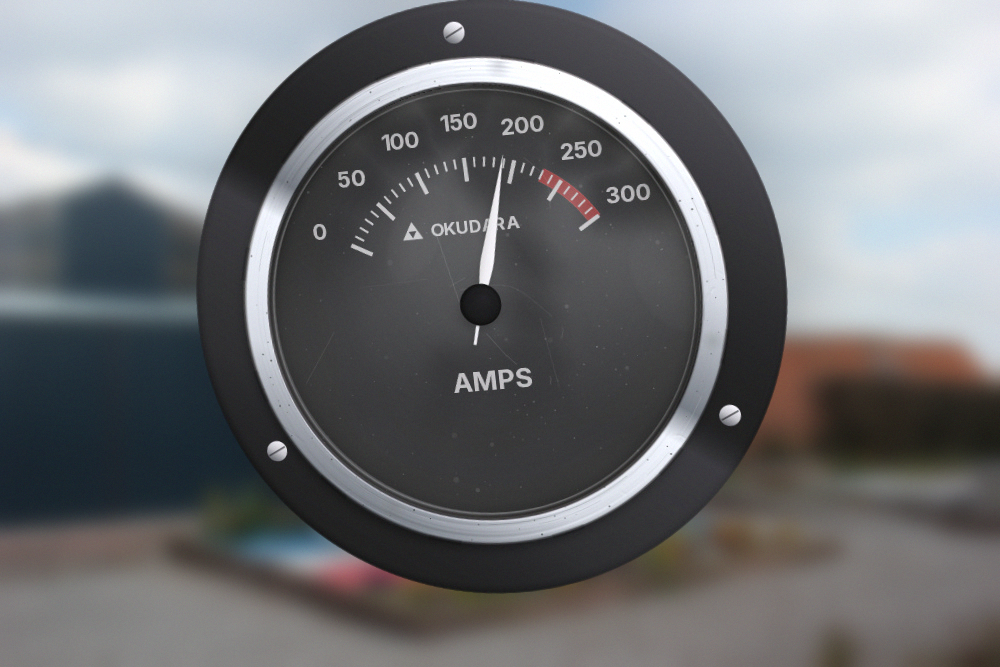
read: 190 A
